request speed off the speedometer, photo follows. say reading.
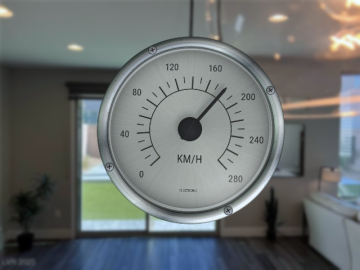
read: 180 km/h
